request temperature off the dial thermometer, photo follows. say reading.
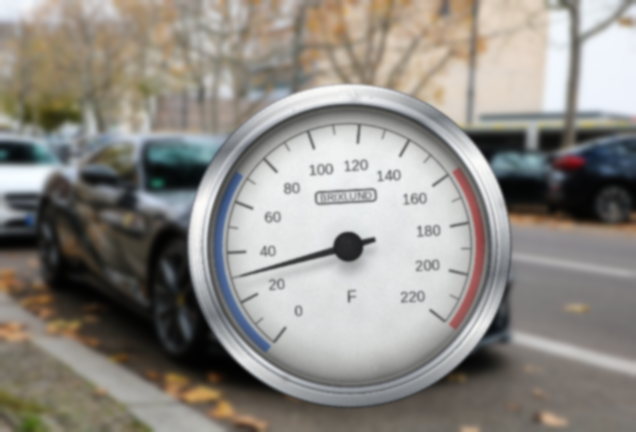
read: 30 °F
